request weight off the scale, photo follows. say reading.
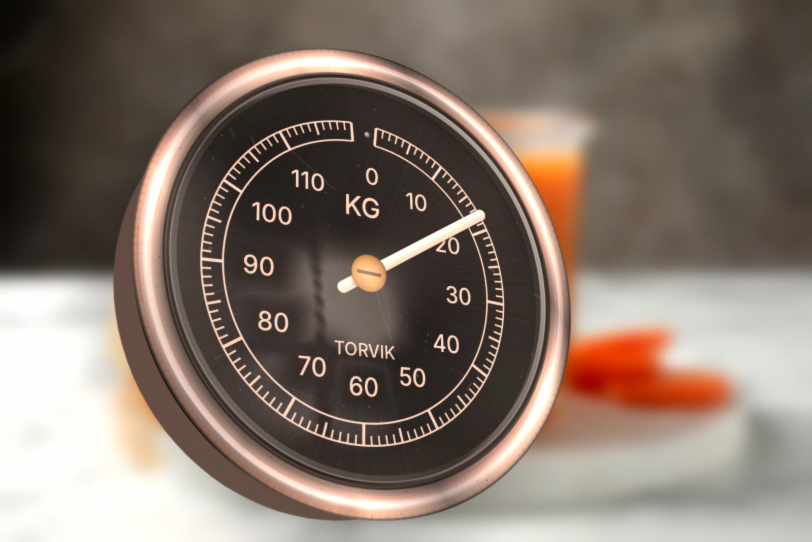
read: 18 kg
